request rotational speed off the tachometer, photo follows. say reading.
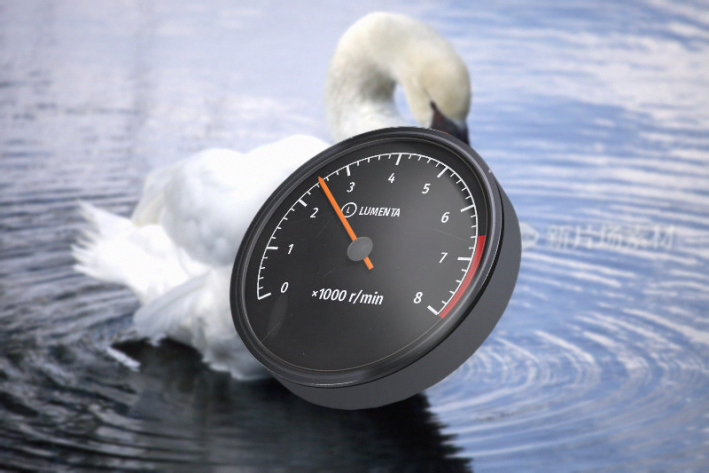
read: 2500 rpm
